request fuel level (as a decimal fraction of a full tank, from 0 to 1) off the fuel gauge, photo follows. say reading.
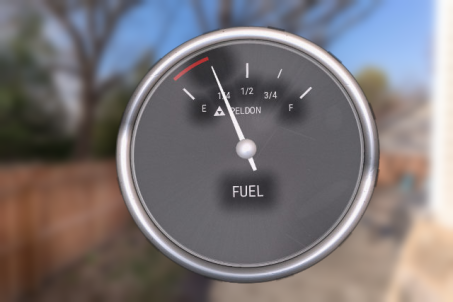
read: 0.25
